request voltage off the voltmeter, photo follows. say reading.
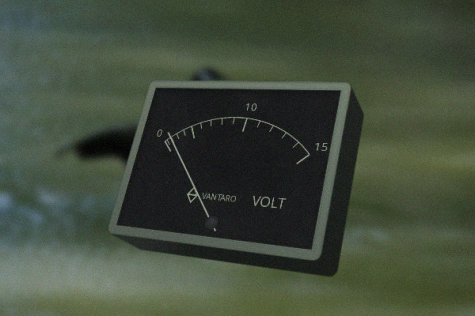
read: 2 V
